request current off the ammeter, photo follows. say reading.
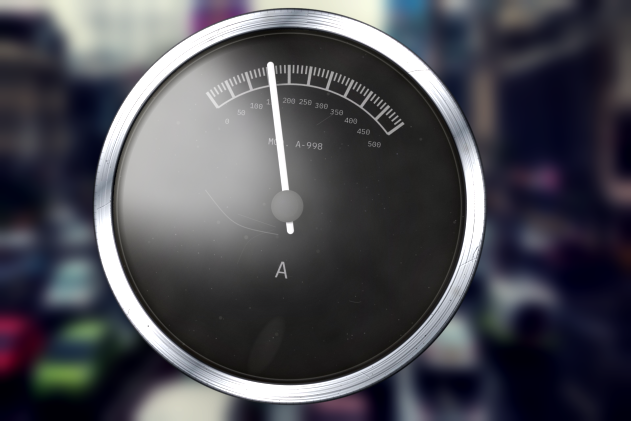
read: 160 A
